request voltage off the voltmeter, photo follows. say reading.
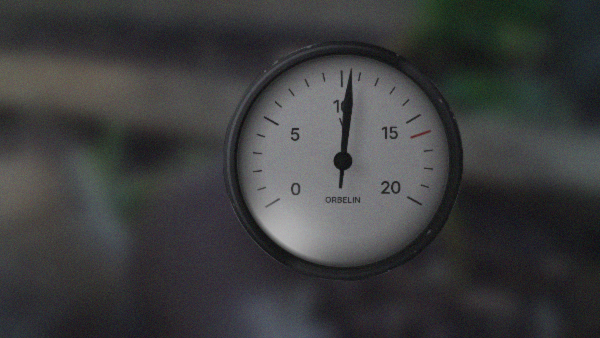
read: 10.5 V
